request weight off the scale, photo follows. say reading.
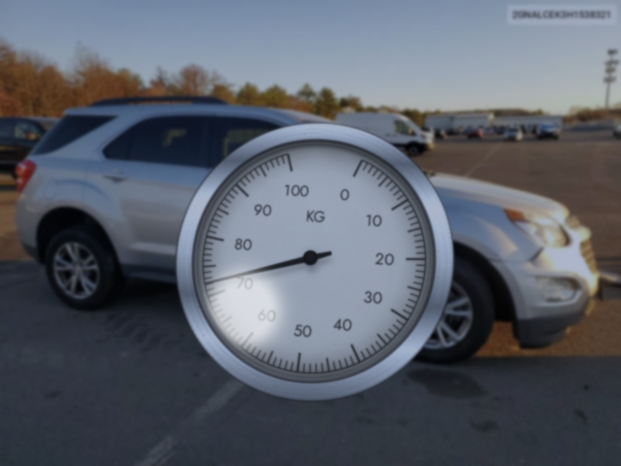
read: 72 kg
